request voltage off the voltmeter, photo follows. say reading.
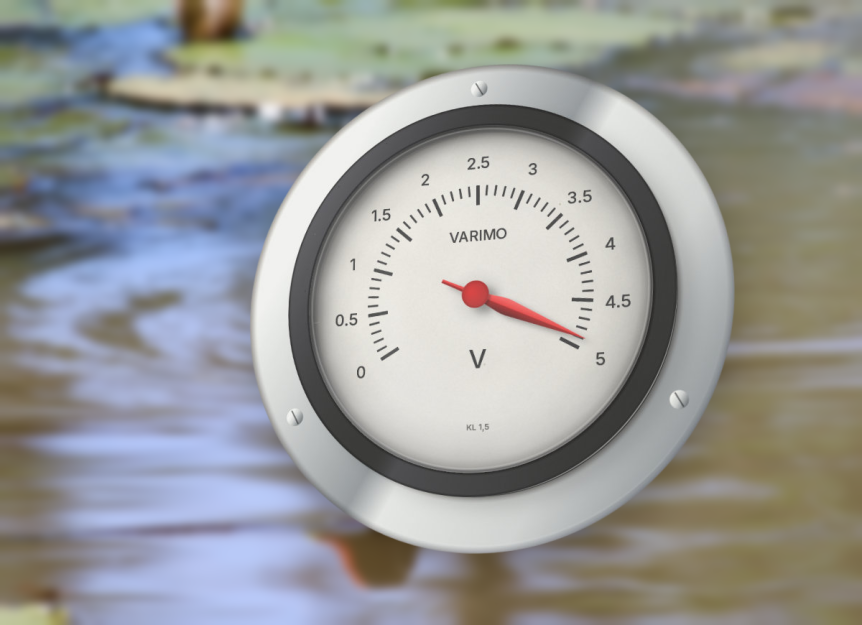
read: 4.9 V
